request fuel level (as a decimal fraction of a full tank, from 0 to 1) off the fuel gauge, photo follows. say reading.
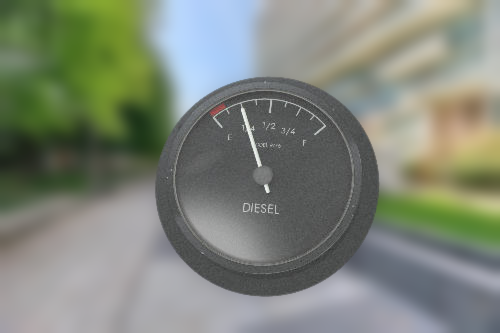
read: 0.25
